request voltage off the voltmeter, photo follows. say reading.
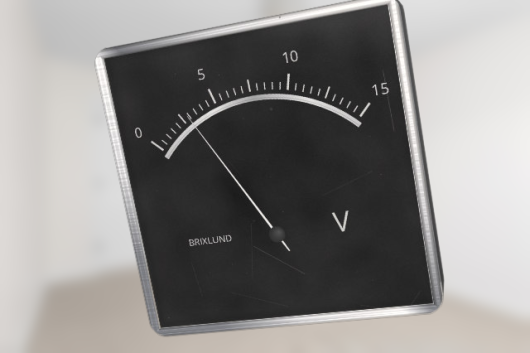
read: 3 V
